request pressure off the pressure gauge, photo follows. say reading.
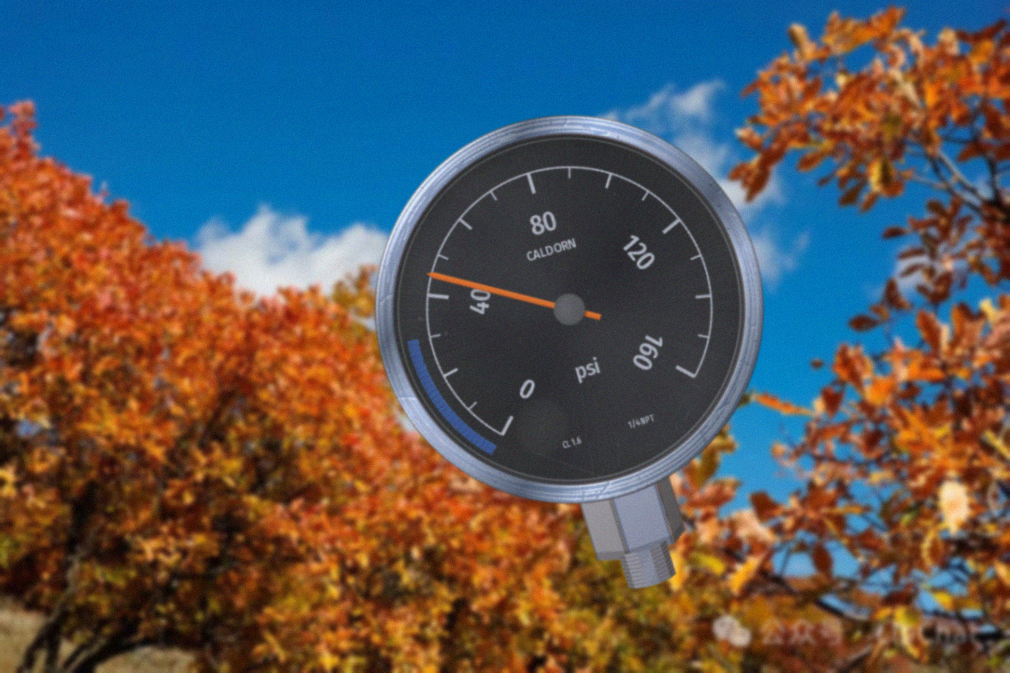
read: 45 psi
